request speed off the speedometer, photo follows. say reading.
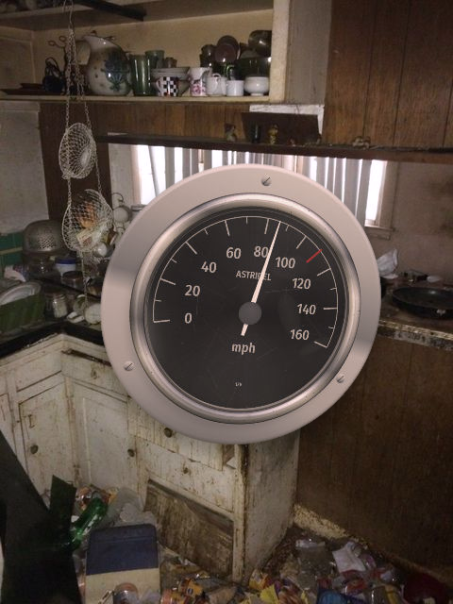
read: 85 mph
